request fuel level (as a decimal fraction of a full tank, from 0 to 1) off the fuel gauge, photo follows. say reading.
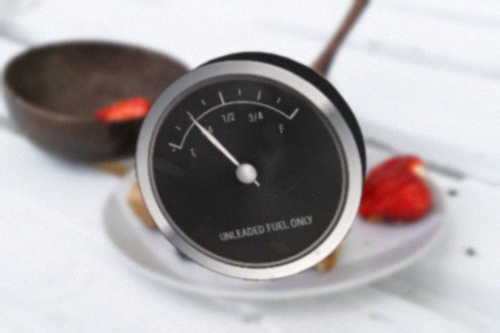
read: 0.25
